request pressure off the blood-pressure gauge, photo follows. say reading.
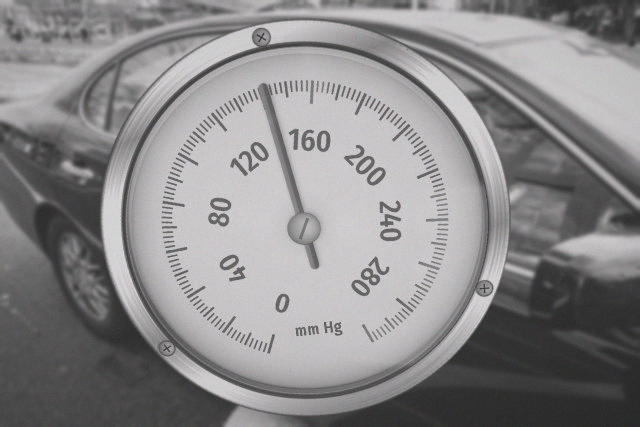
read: 142 mmHg
